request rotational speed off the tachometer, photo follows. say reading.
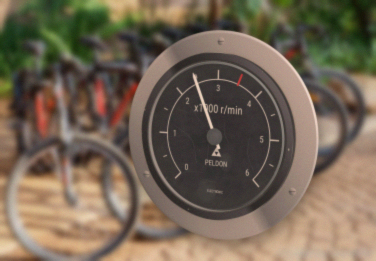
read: 2500 rpm
